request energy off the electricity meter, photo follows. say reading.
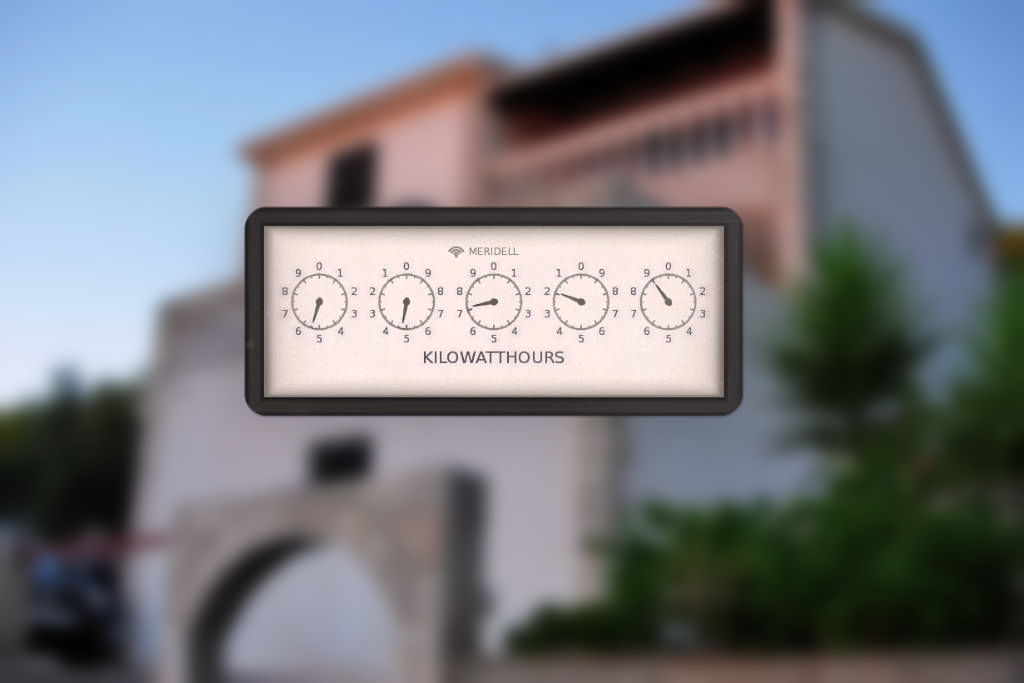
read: 54719 kWh
